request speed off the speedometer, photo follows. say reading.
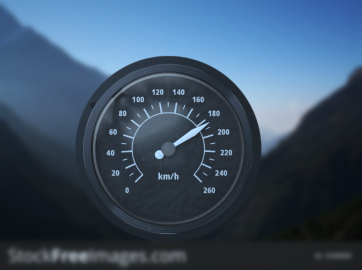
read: 185 km/h
